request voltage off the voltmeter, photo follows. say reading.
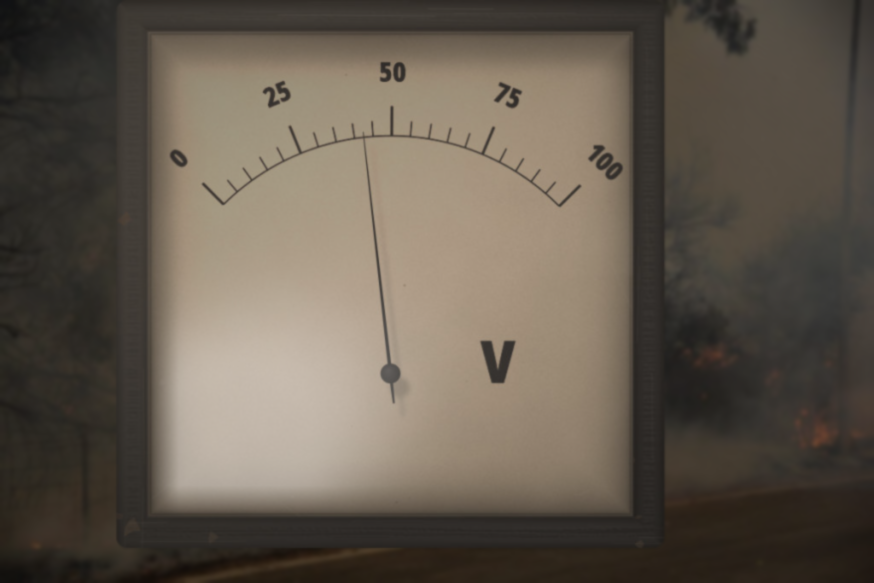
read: 42.5 V
